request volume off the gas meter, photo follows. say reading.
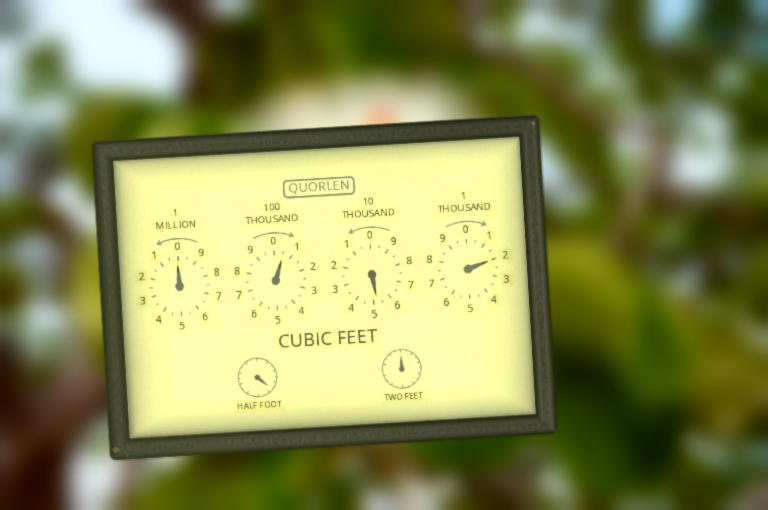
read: 5200 ft³
